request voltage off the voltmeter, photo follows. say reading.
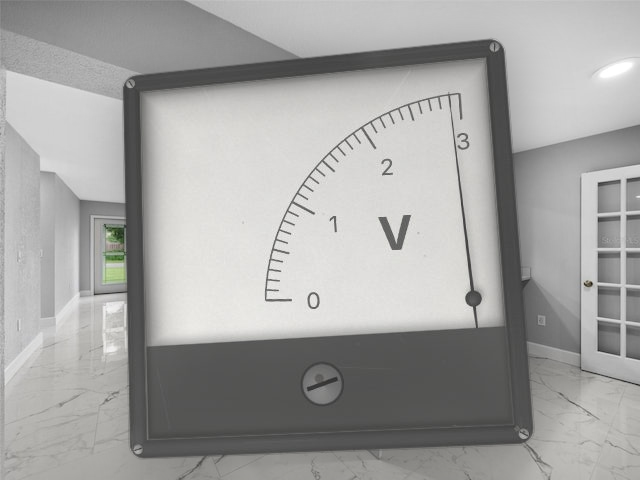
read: 2.9 V
